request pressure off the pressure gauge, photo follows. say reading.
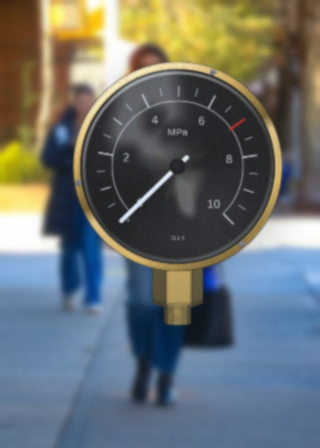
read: 0 MPa
